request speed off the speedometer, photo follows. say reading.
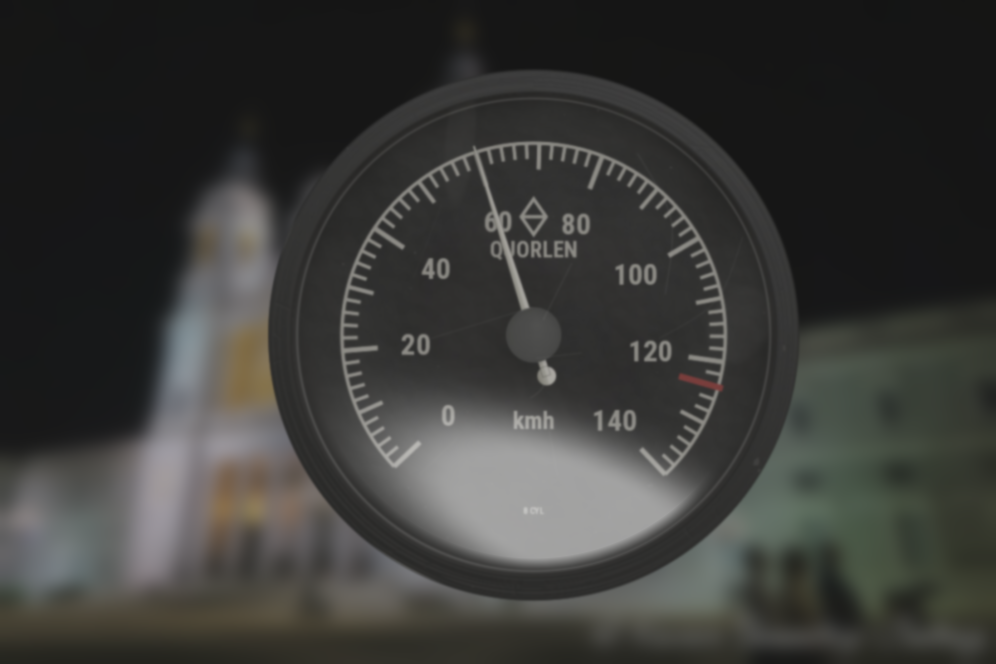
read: 60 km/h
